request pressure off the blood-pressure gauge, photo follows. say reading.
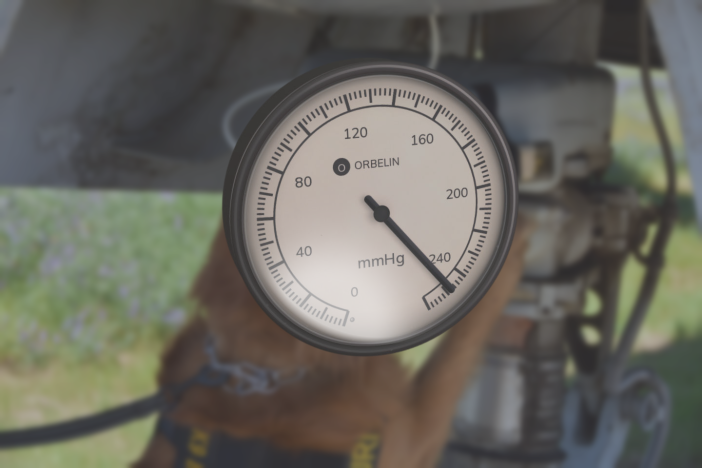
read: 248 mmHg
